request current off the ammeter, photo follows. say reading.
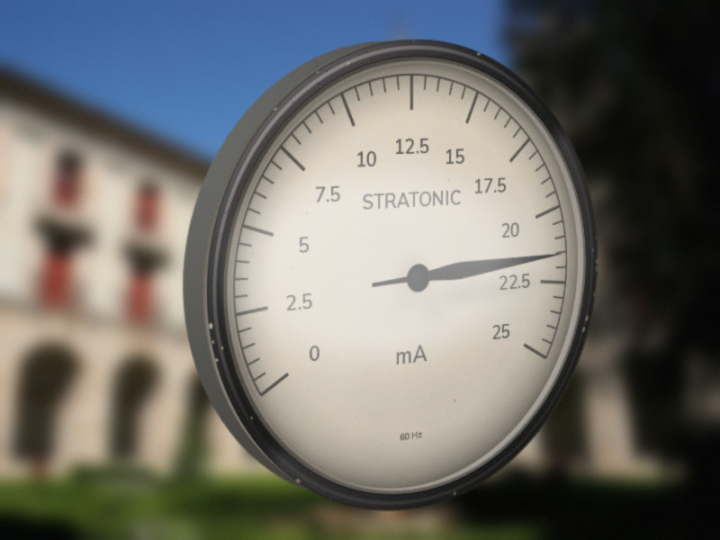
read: 21.5 mA
